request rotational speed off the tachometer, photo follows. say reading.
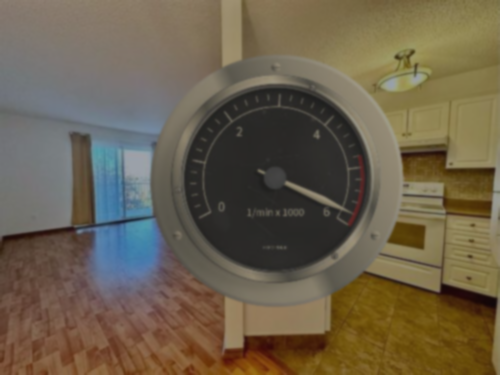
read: 5800 rpm
